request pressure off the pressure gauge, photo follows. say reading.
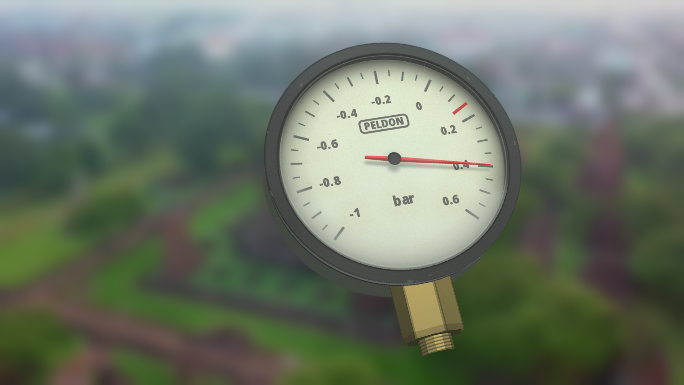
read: 0.4 bar
